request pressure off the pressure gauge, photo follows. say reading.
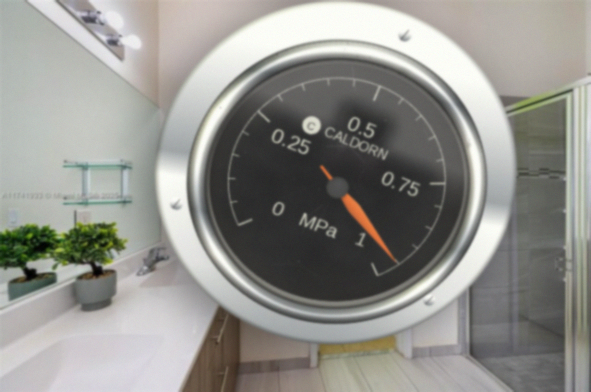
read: 0.95 MPa
